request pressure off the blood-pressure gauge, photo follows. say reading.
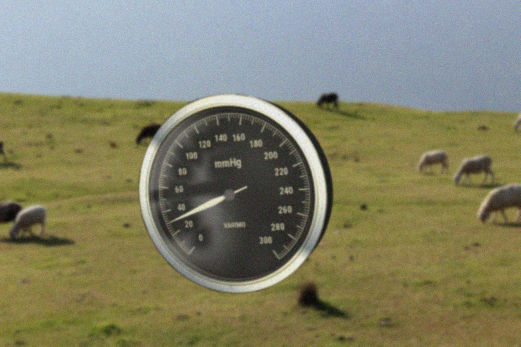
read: 30 mmHg
